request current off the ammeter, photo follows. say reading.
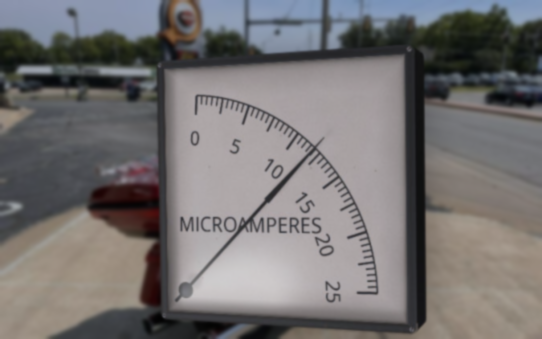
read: 12 µA
